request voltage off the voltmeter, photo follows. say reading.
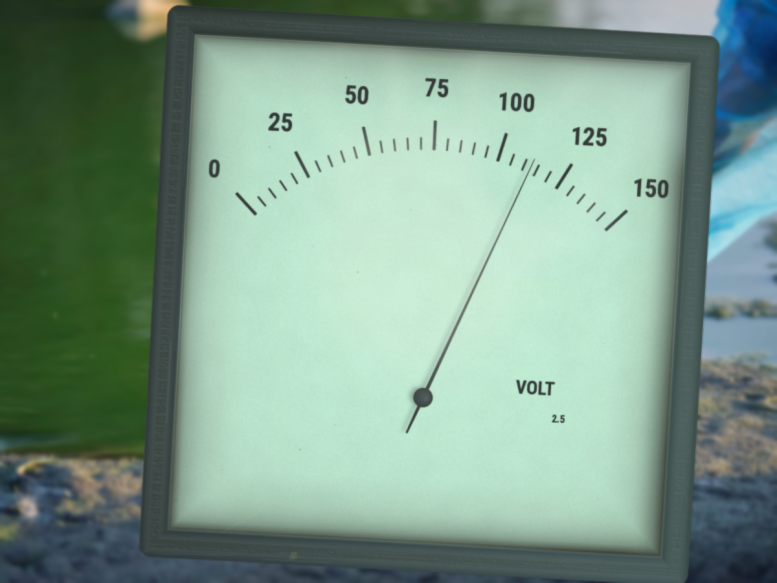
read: 112.5 V
